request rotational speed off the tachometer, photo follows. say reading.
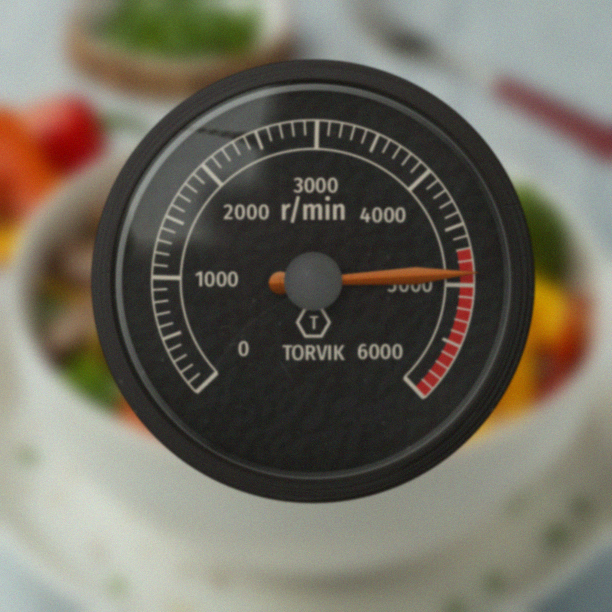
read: 4900 rpm
